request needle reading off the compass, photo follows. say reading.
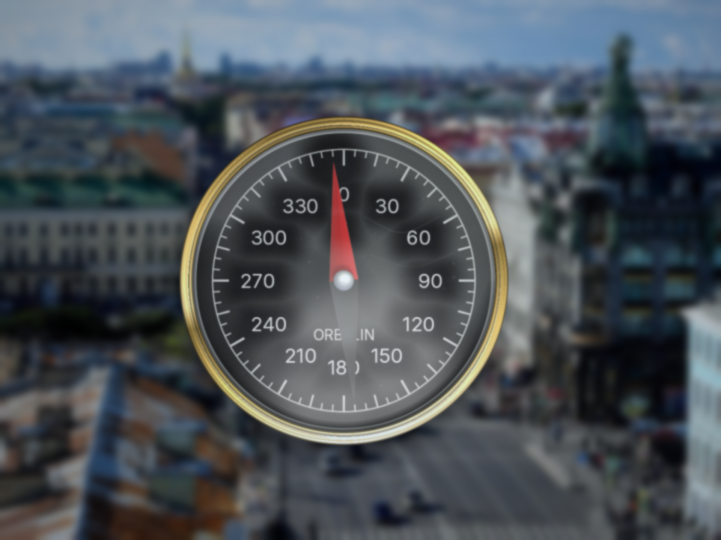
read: 355 °
